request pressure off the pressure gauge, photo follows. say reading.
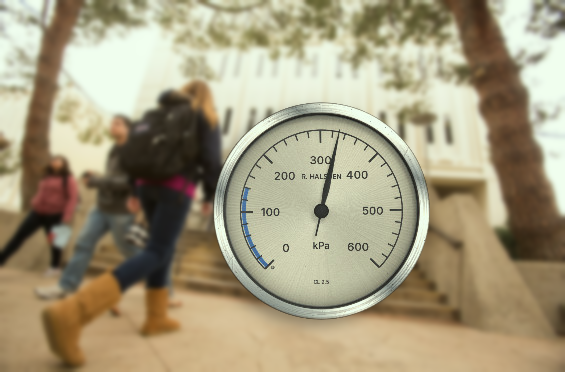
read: 330 kPa
